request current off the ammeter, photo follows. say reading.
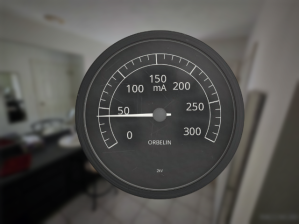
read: 40 mA
